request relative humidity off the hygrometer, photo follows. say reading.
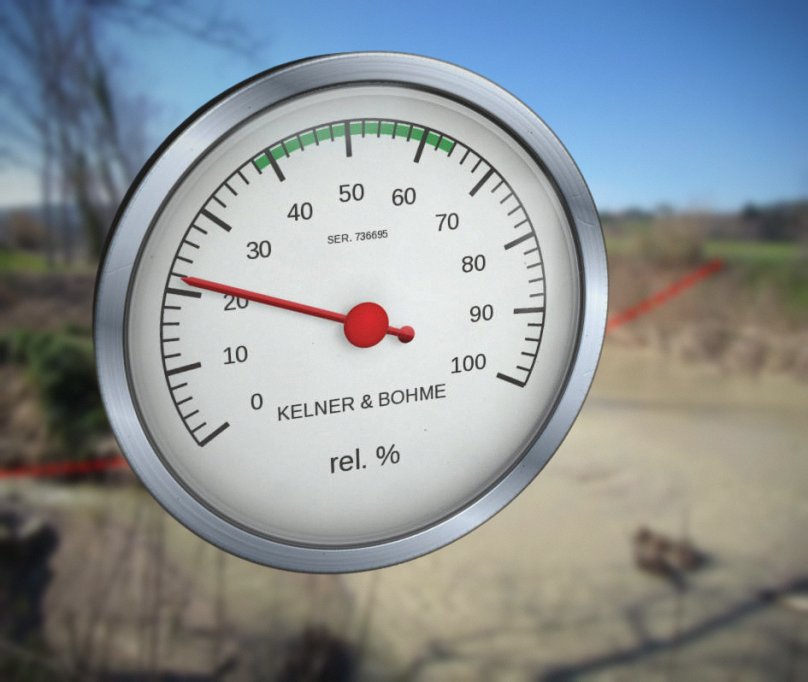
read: 22 %
